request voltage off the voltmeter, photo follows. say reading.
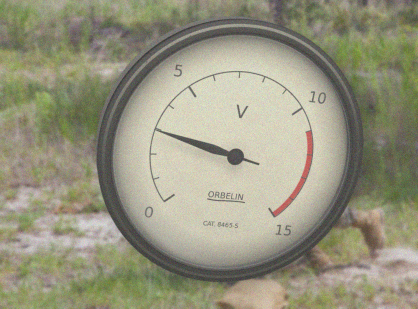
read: 3 V
